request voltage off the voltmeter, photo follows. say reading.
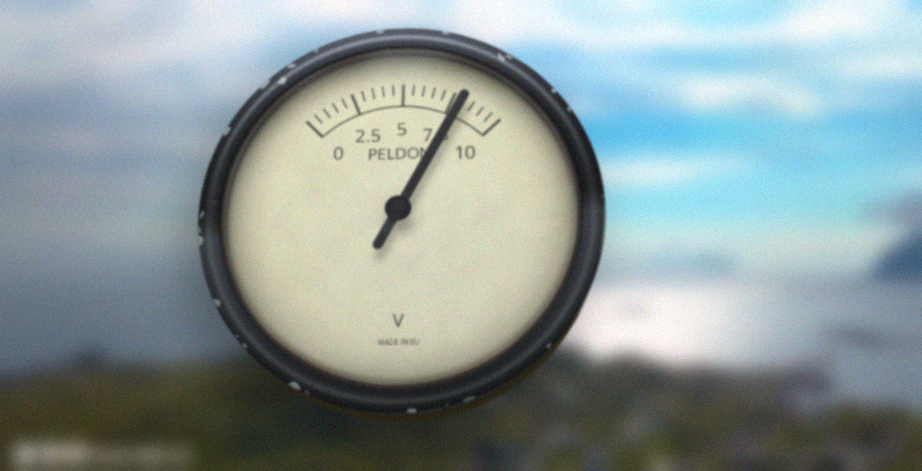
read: 8 V
